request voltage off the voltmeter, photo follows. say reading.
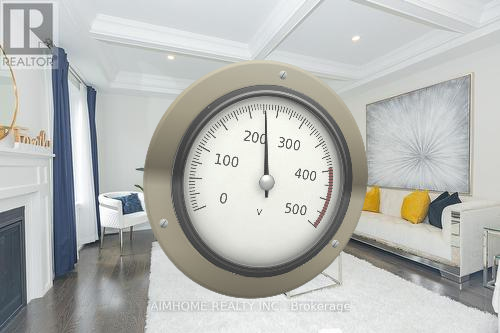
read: 225 V
